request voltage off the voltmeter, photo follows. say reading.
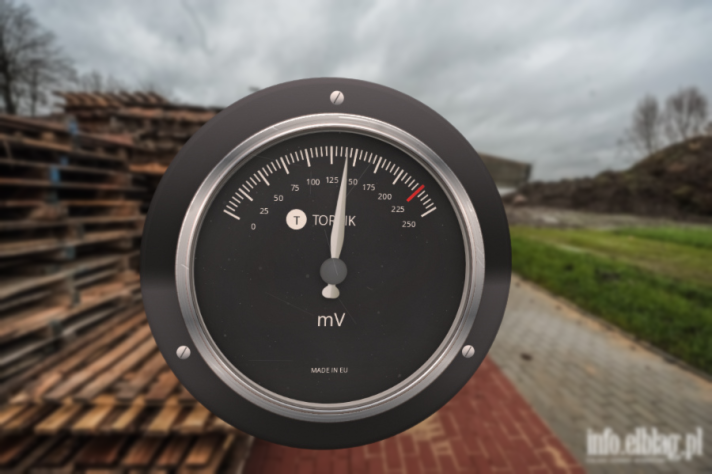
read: 140 mV
